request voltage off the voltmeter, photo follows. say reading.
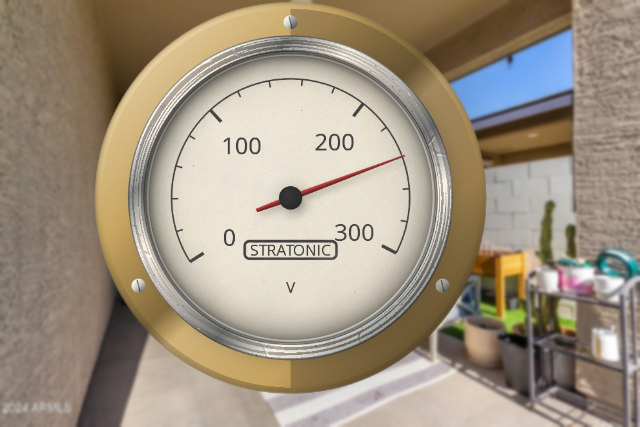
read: 240 V
